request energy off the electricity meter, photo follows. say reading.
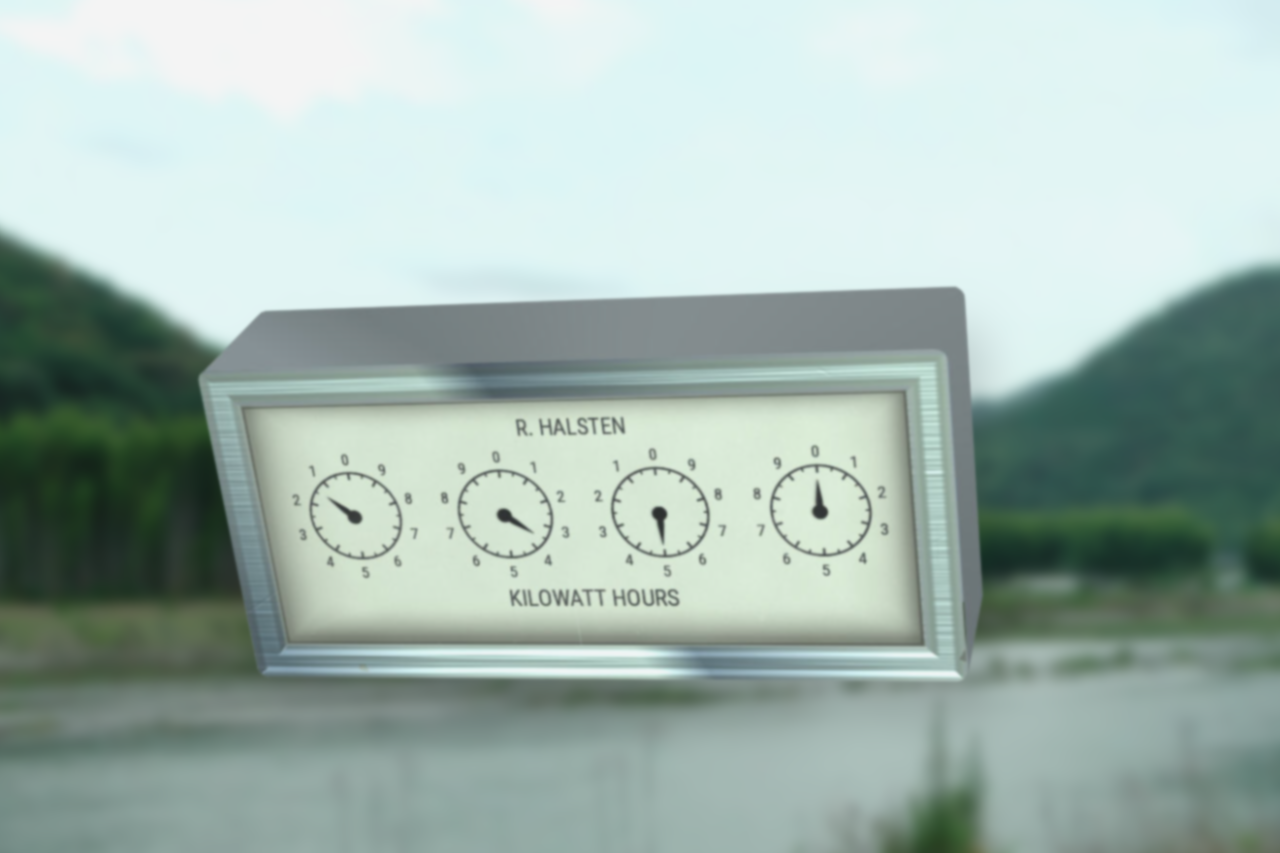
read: 1350 kWh
